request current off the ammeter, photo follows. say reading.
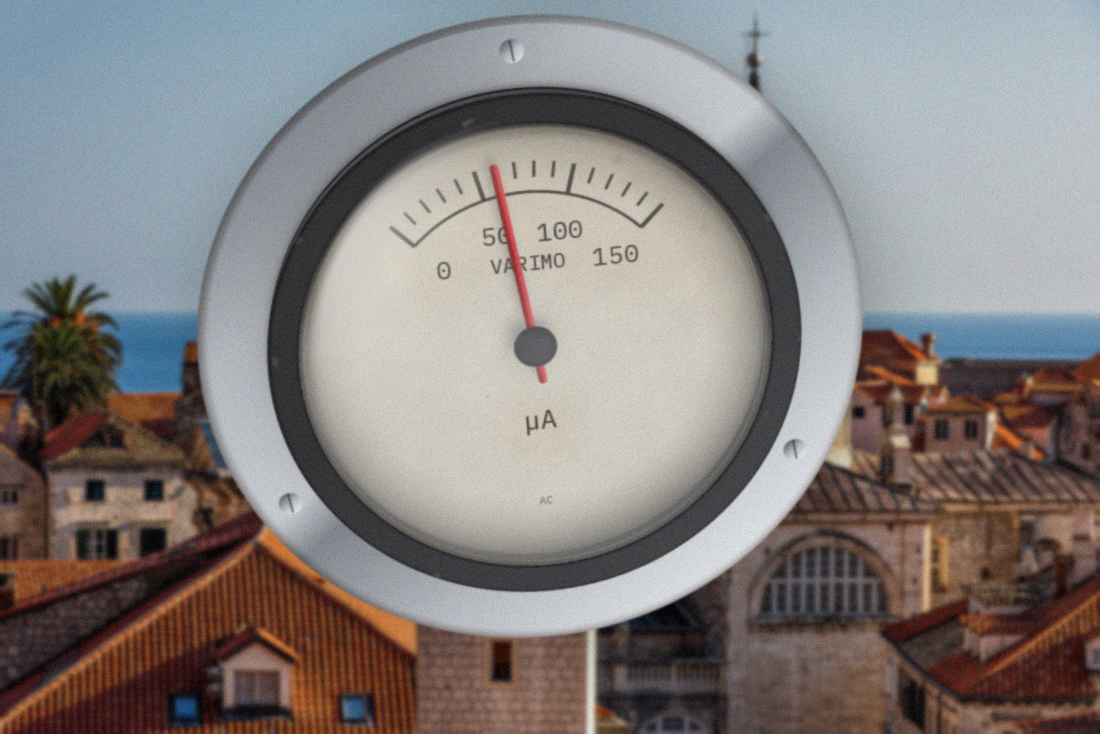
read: 60 µA
